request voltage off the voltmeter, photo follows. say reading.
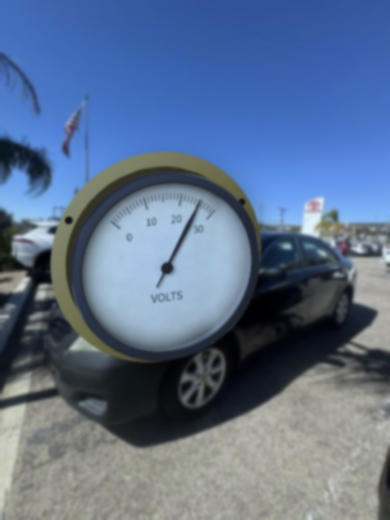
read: 25 V
